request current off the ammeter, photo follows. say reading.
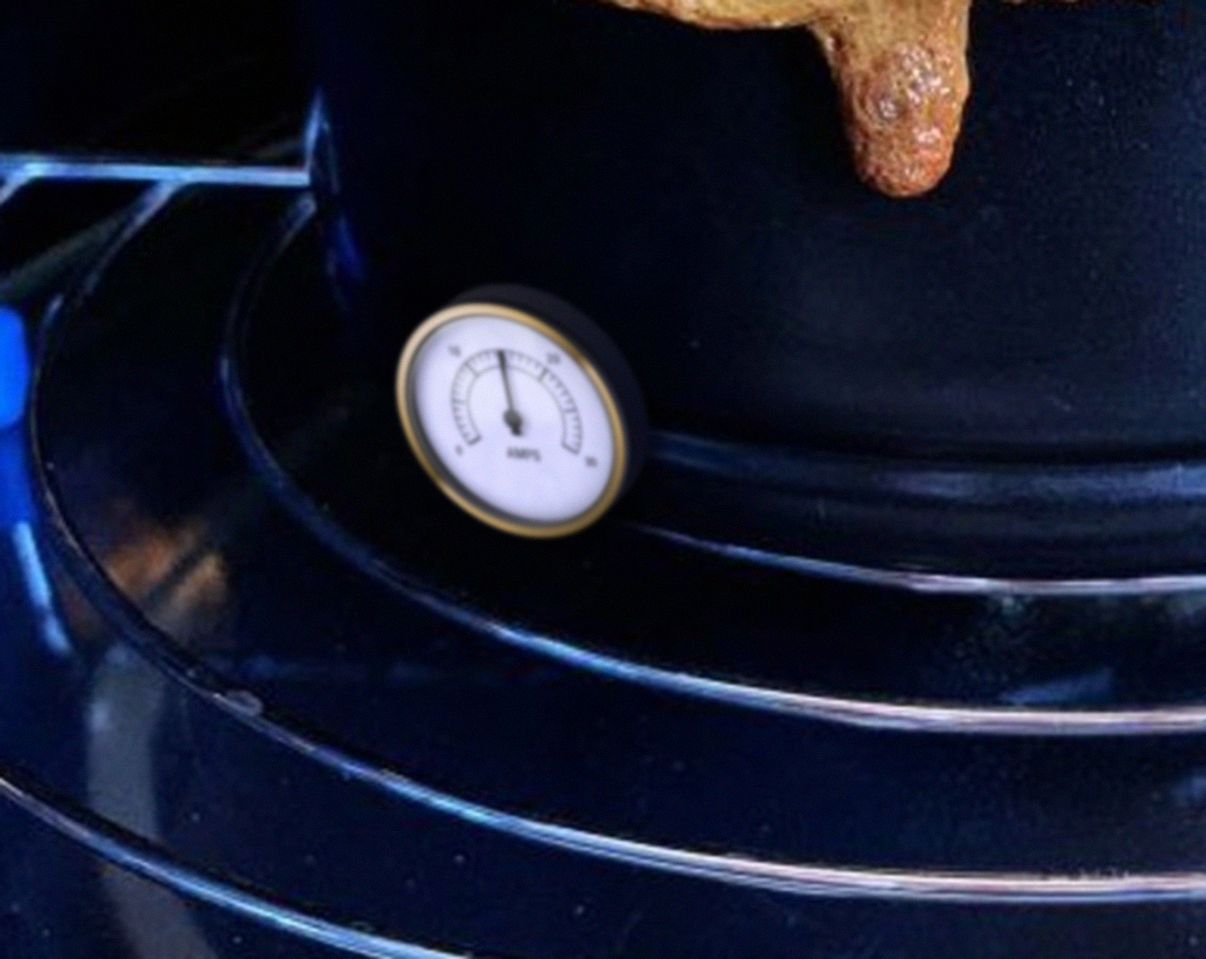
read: 15 A
